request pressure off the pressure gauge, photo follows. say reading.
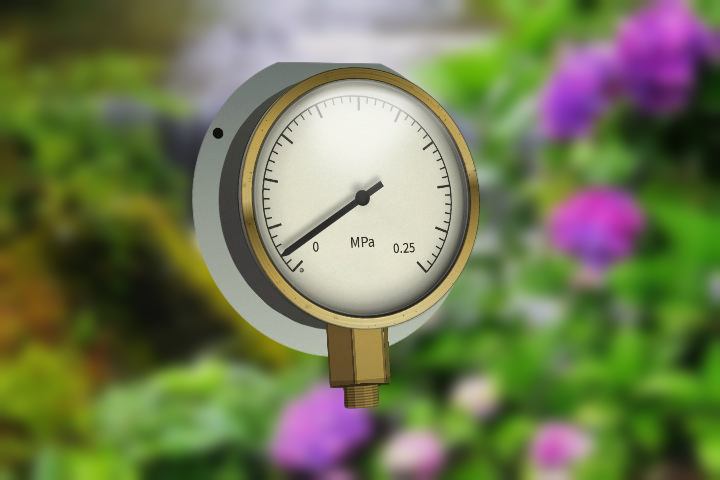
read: 0.01 MPa
